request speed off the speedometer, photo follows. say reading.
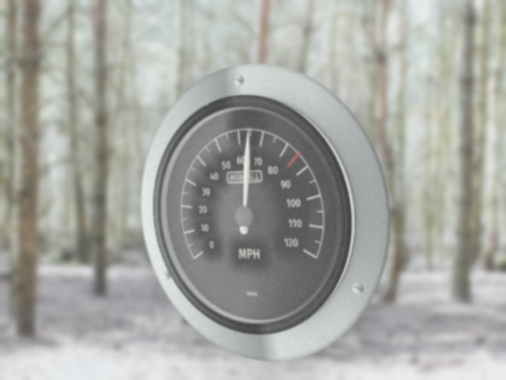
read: 65 mph
